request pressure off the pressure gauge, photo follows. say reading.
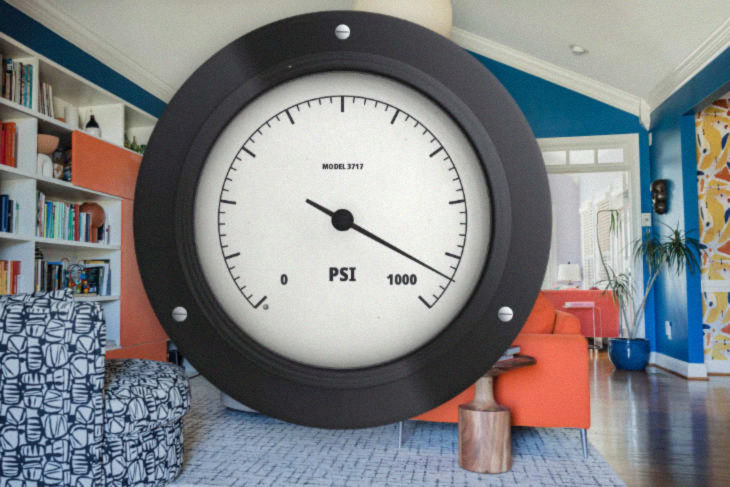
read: 940 psi
